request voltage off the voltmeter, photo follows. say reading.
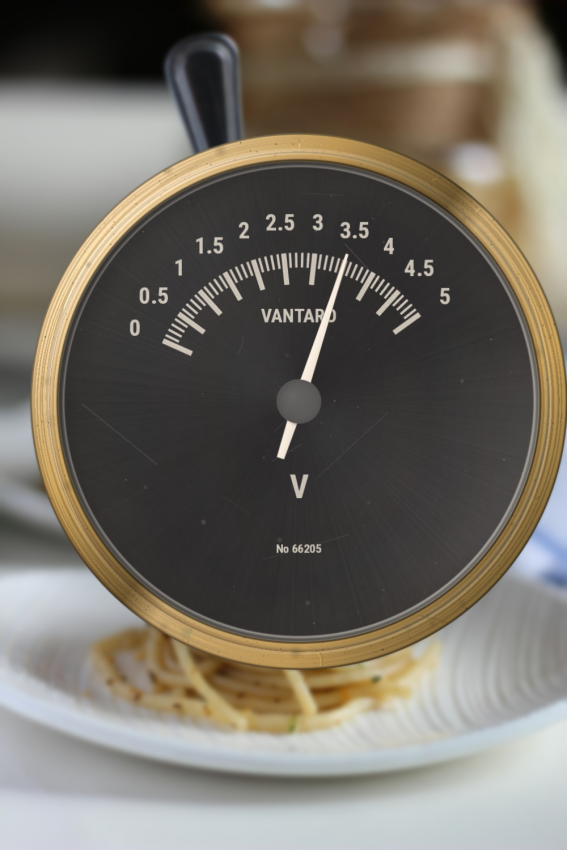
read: 3.5 V
